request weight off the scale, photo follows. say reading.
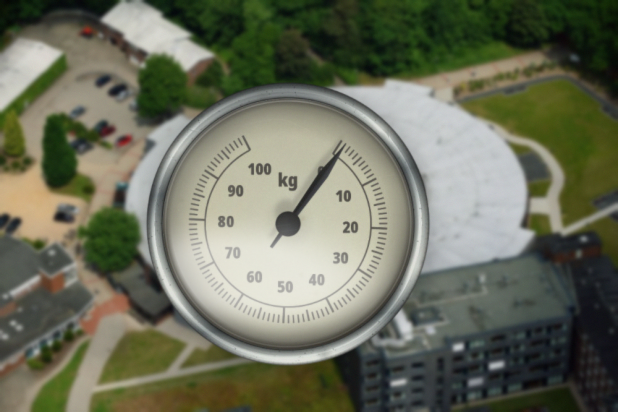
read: 1 kg
